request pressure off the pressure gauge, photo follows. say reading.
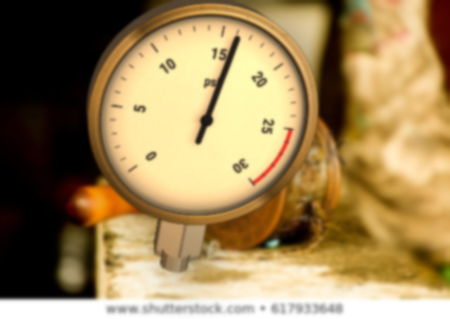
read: 16 psi
